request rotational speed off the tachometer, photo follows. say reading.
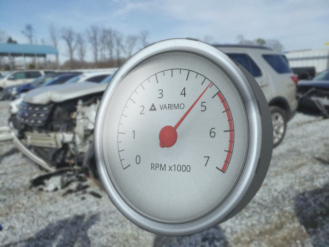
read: 4750 rpm
